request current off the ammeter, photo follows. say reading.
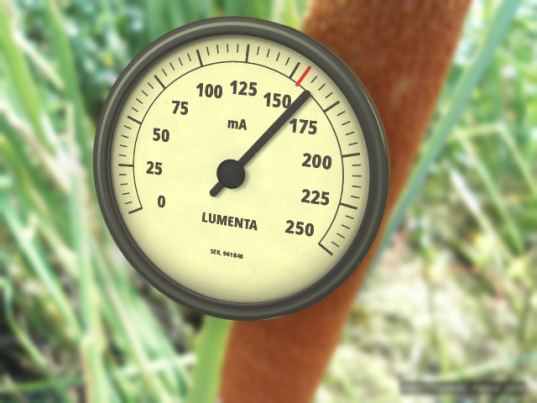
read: 162.5 mA
